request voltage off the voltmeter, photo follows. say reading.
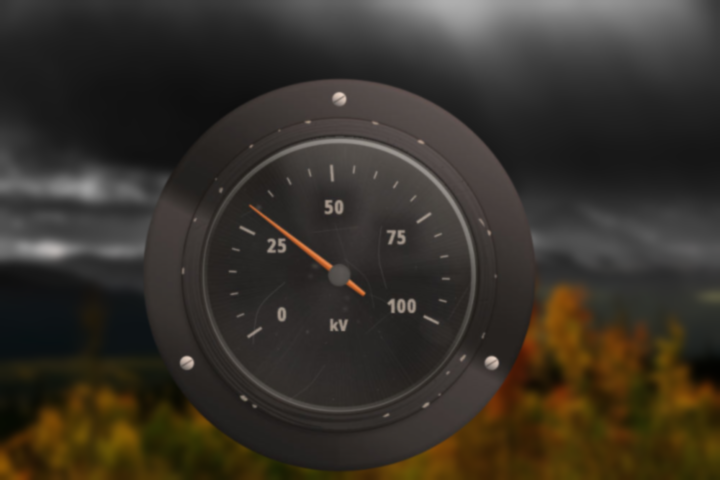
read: 30 kV
